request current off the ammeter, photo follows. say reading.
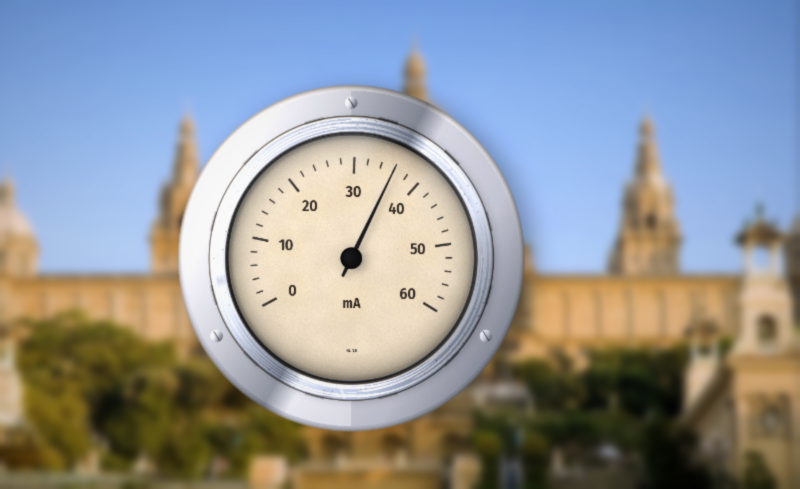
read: 36 mA
